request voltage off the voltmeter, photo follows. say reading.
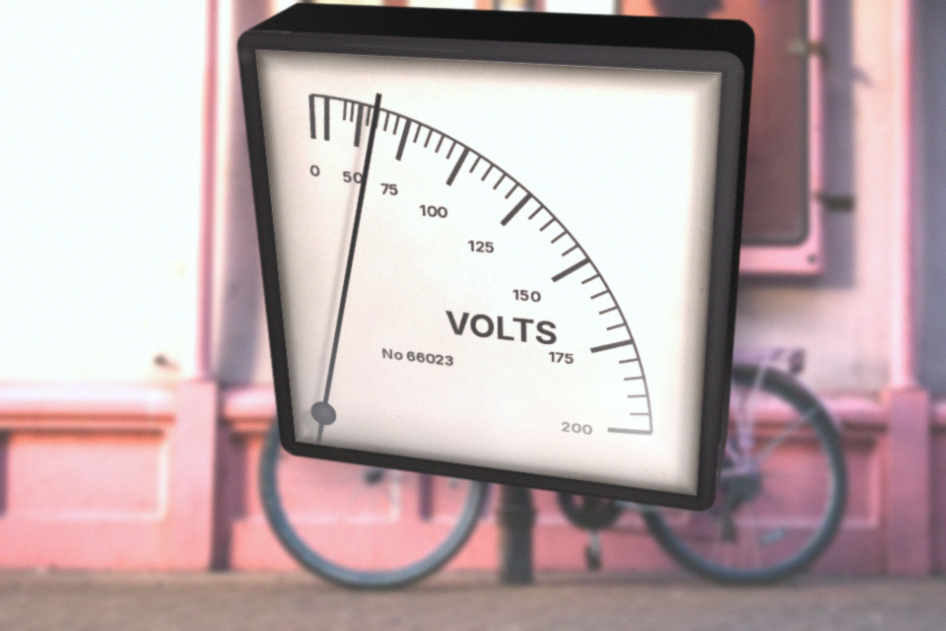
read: 60 V
